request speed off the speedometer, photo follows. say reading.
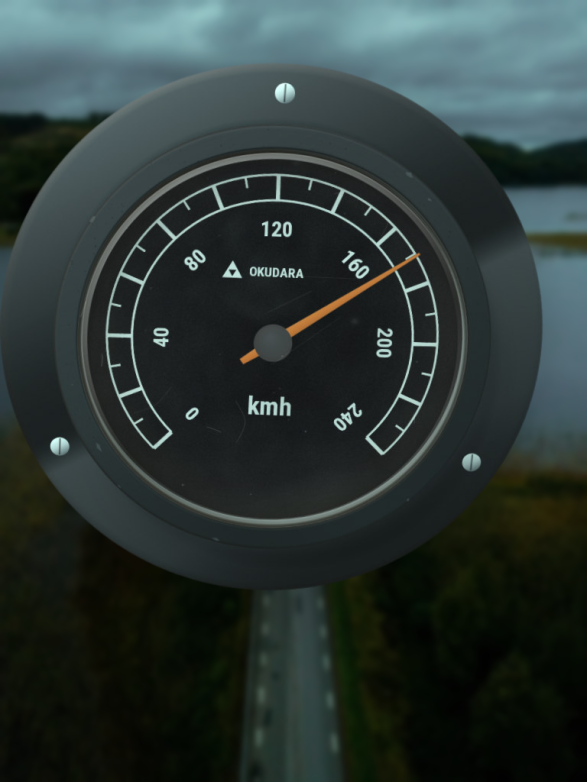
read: 170 km/h
